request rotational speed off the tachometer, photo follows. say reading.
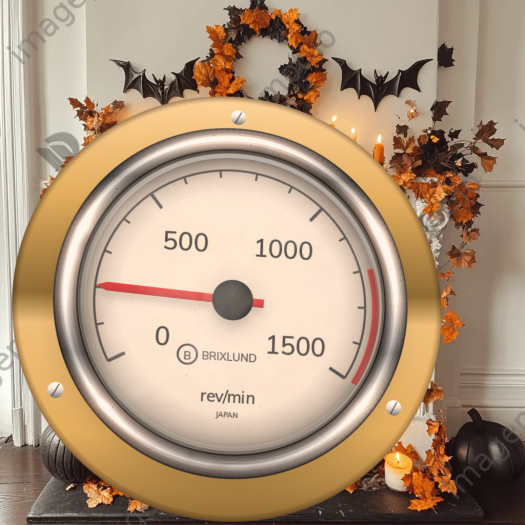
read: 200 rpm
